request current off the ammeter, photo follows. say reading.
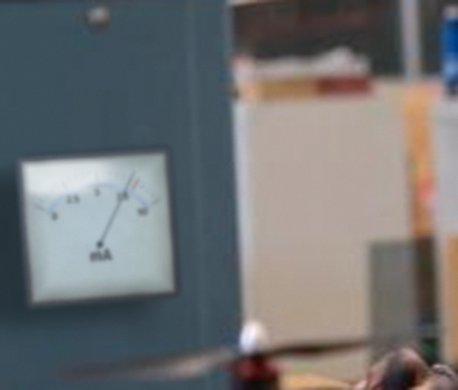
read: 7.5 mA
